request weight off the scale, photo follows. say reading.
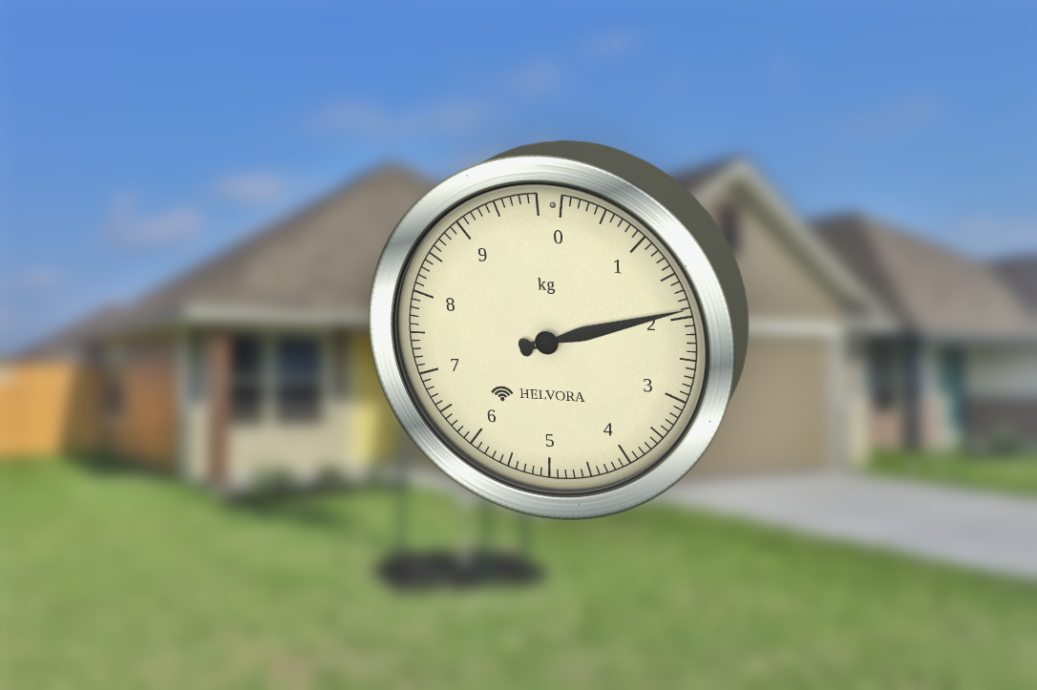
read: 1.9 kg
